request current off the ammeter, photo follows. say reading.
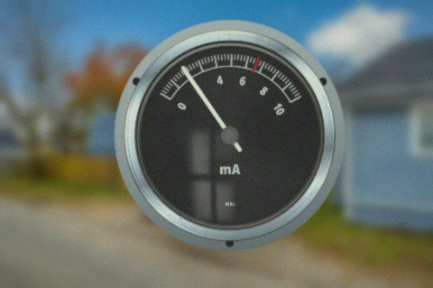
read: 2 mA
